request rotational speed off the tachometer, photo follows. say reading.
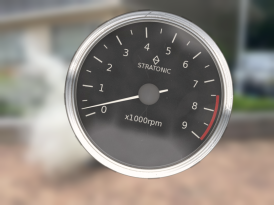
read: 250 rpm
